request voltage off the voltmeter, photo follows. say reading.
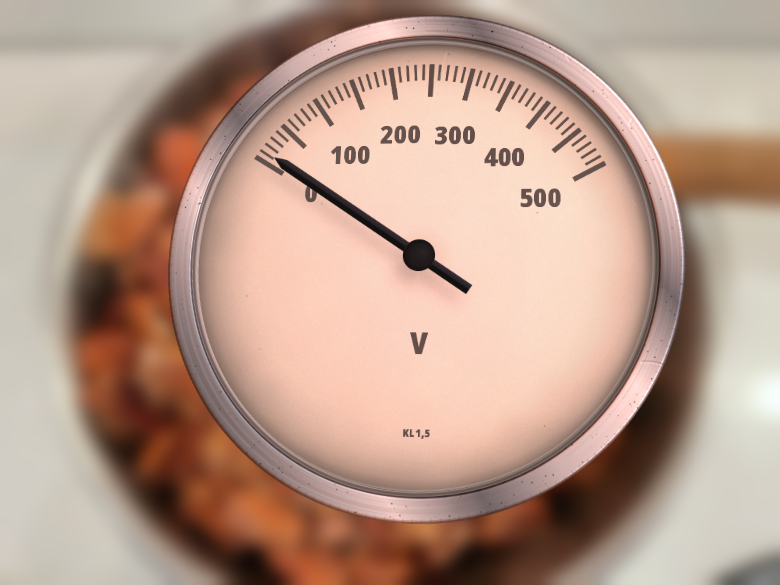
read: 10 V
